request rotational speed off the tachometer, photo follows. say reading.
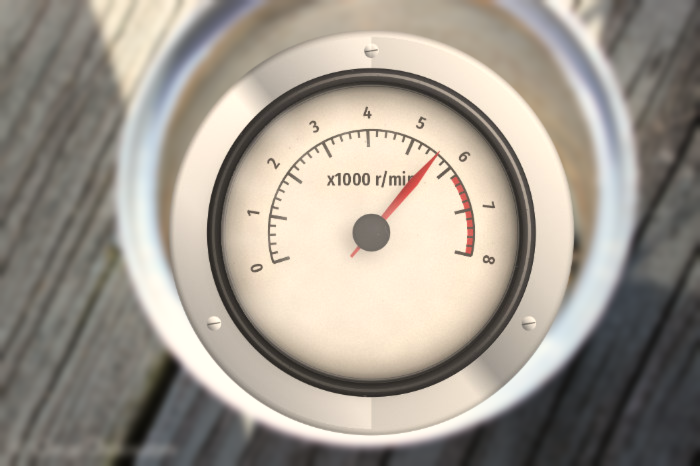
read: 5600 rpm
